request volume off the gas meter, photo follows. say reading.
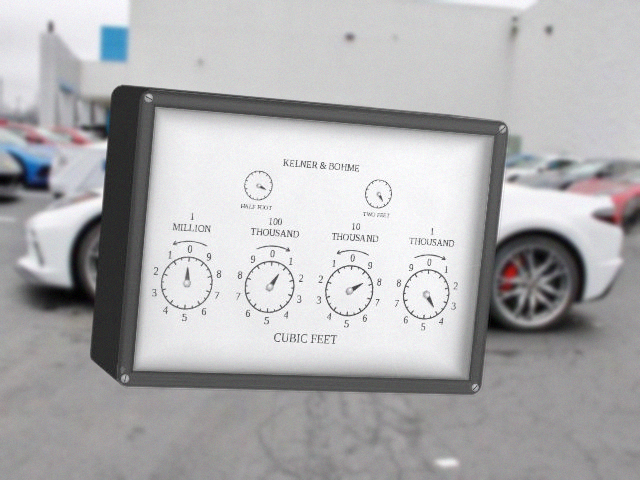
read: 8400 ft³
